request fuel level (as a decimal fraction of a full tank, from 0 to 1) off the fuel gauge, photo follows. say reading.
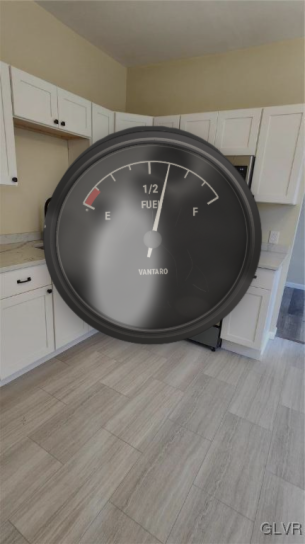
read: 0.625
